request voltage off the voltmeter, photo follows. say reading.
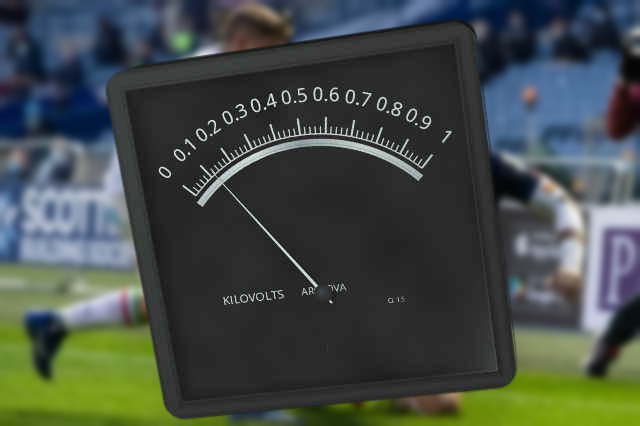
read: 0.12 kV
